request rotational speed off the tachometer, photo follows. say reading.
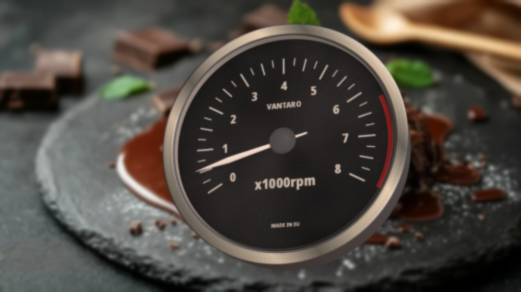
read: 500 rpm
